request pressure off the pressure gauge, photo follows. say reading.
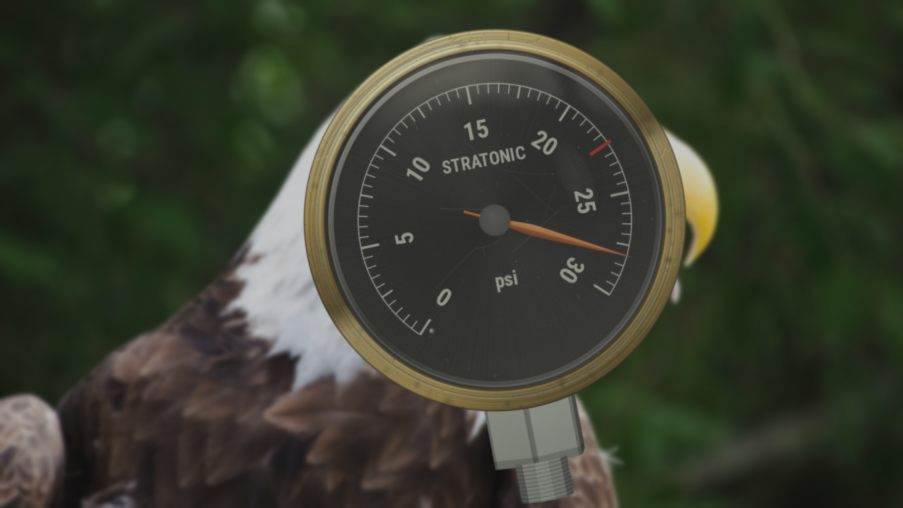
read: 28 psi
